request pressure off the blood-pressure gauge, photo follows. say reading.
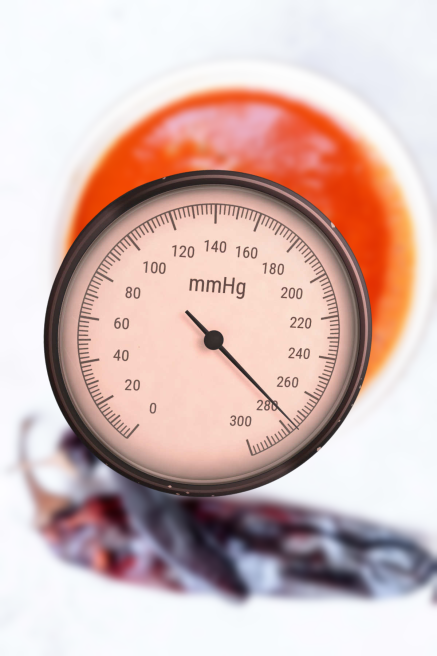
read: 276 mmHg
